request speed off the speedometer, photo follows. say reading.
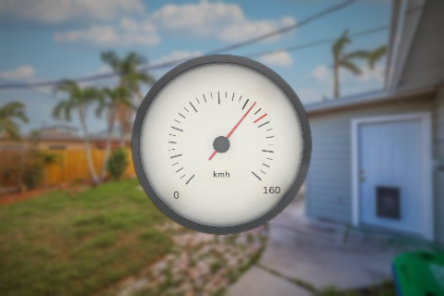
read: 105 km/h
